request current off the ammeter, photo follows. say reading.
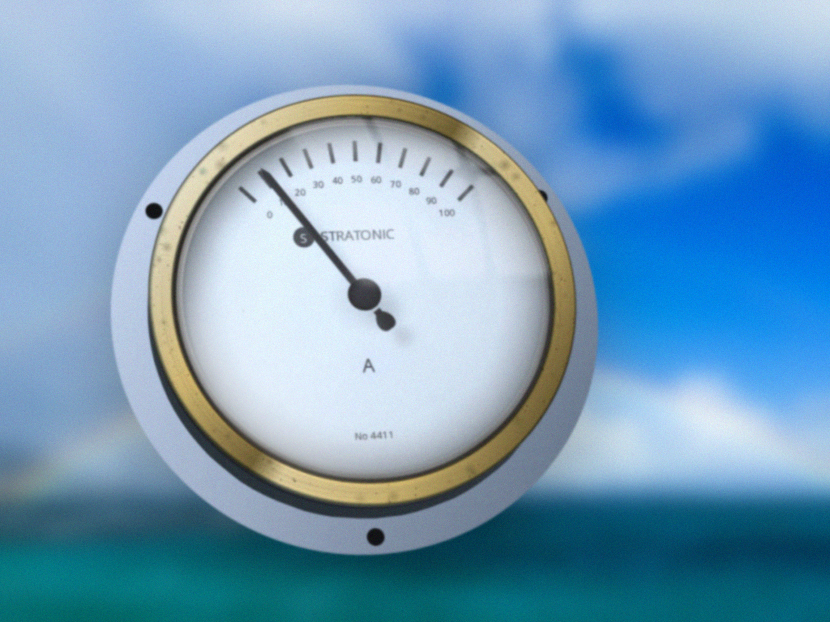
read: 10 A
